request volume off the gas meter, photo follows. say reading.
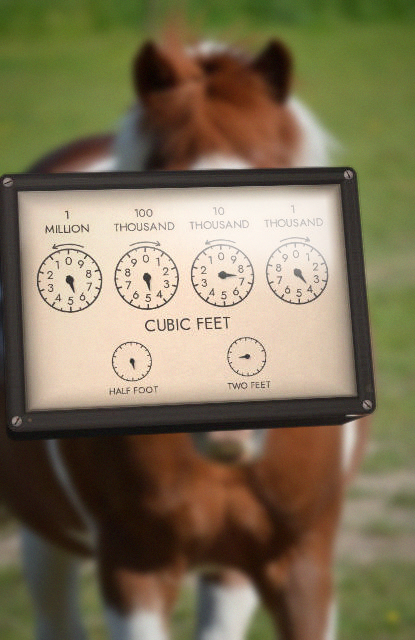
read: 547400 ft³
